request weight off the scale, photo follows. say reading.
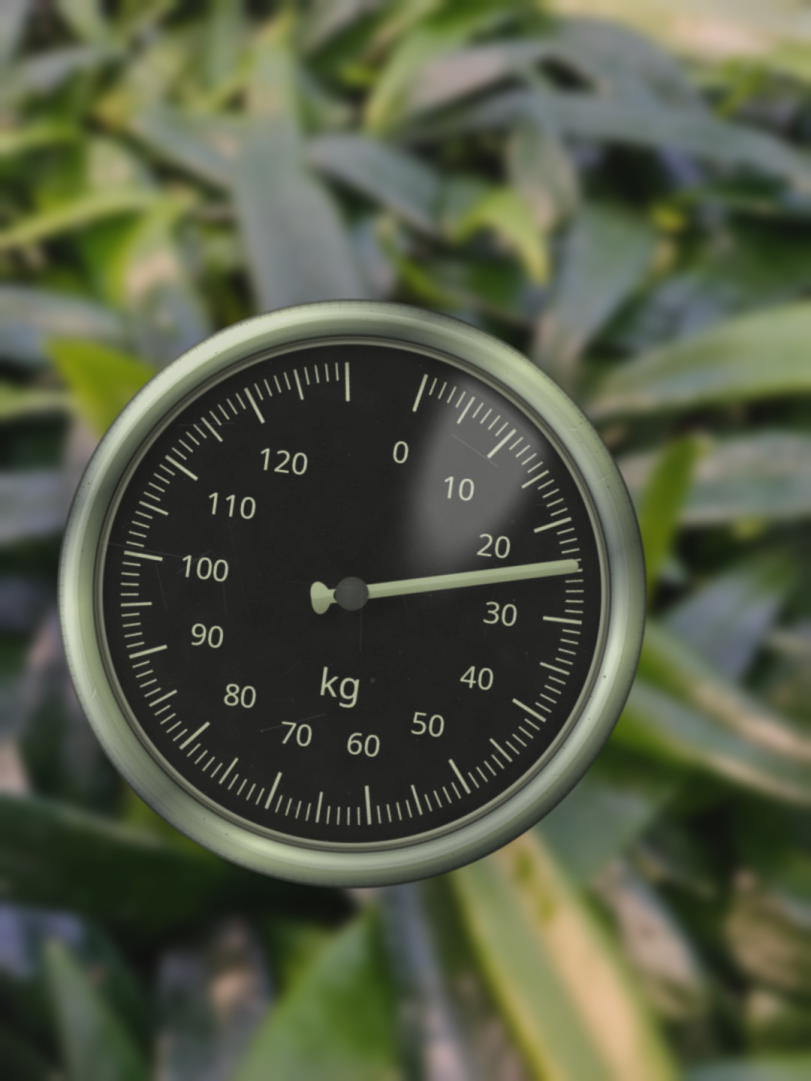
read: 24.5 kg
